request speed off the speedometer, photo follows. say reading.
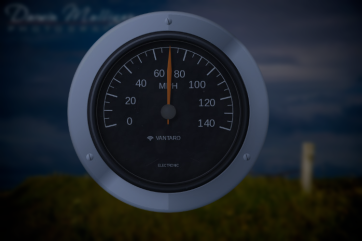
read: 70 mph
